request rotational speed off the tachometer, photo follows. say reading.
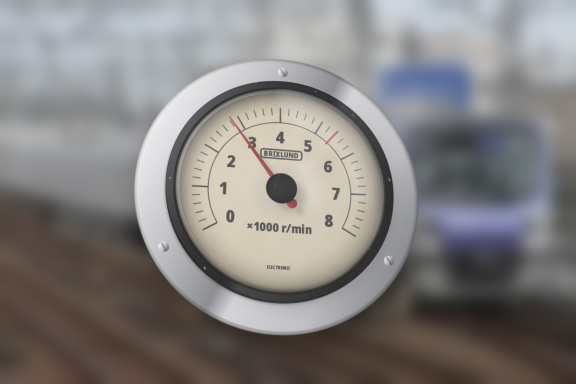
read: 2800 rpm
